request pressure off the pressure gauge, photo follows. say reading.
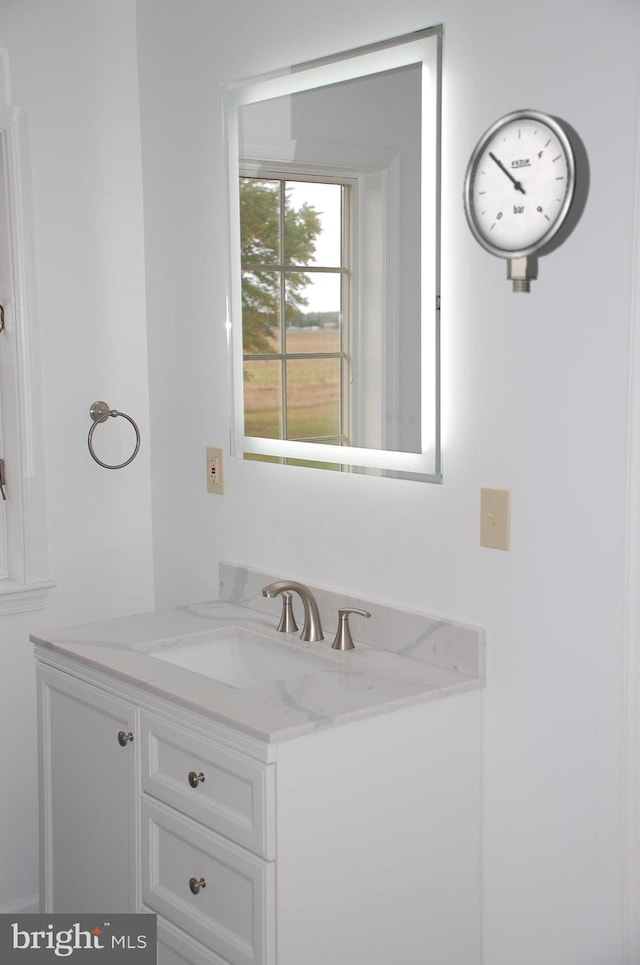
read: 2 bar
